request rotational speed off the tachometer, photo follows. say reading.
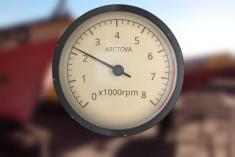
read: 2200 rpm
